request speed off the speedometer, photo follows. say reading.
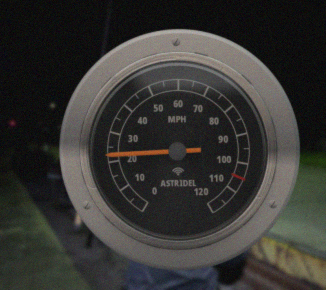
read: 22.5 mph
